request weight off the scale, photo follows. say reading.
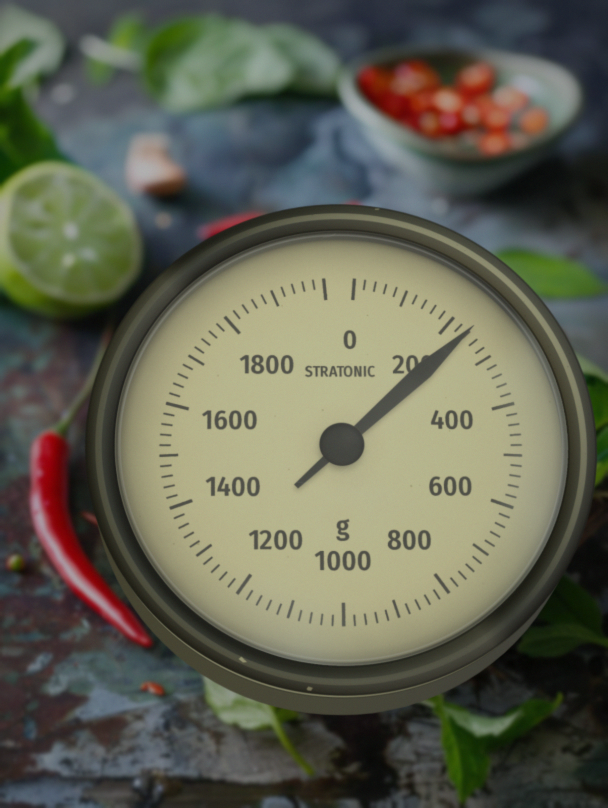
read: 240 g
